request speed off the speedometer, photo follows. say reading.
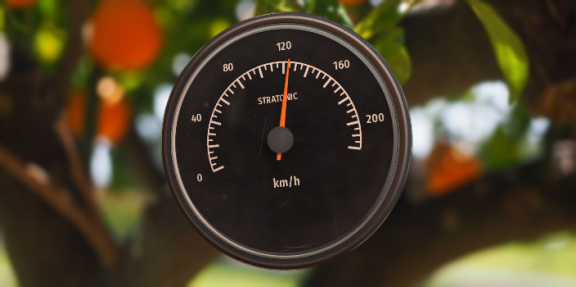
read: 125 km/h
